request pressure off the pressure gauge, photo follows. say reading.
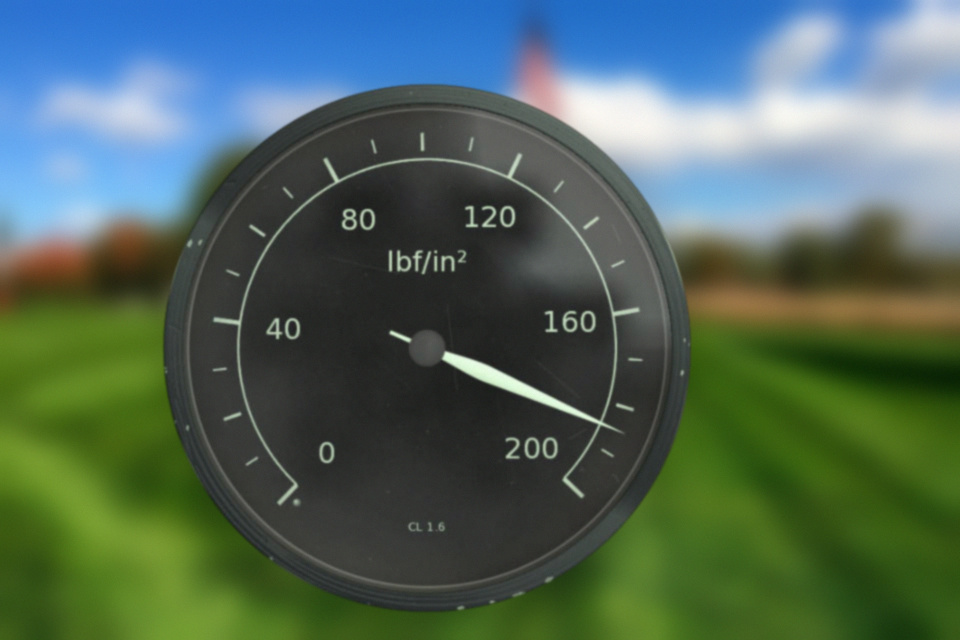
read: 185 psi
